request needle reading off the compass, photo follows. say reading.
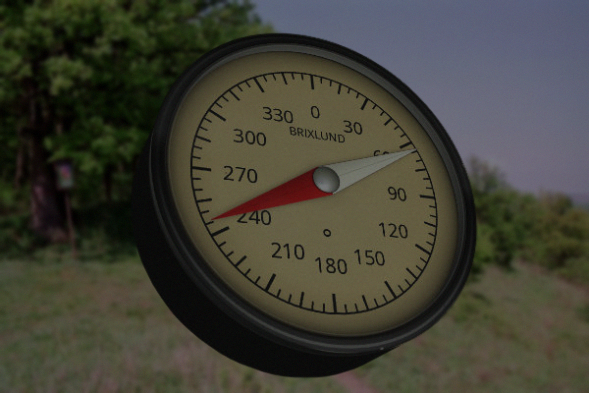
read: 245 °
